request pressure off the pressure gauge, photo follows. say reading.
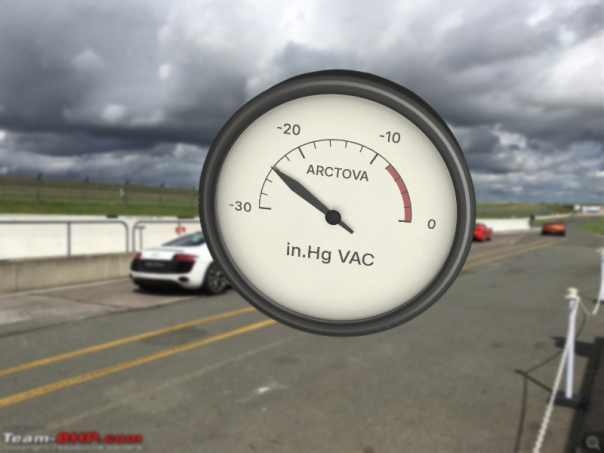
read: -24 inHg
